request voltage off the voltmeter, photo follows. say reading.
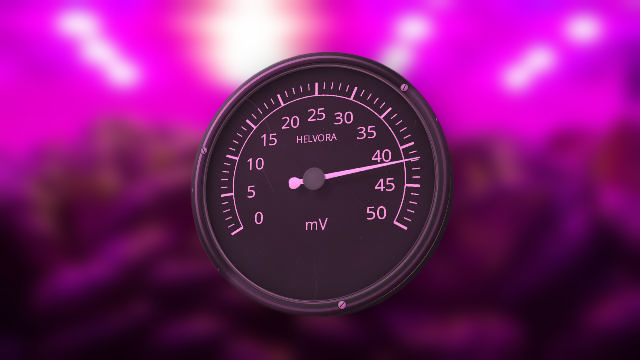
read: 42 mV
